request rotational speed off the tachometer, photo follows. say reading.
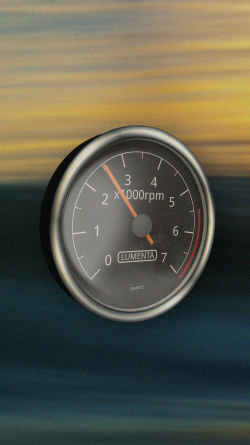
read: 2500 rpm
